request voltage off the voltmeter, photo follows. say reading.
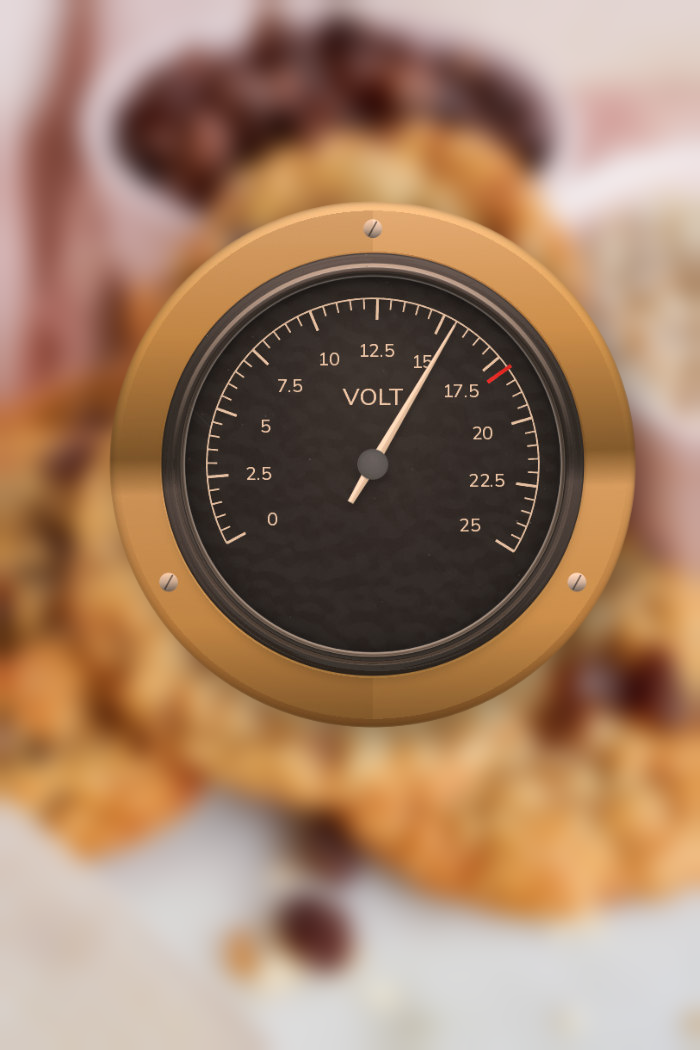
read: 15.5 V
